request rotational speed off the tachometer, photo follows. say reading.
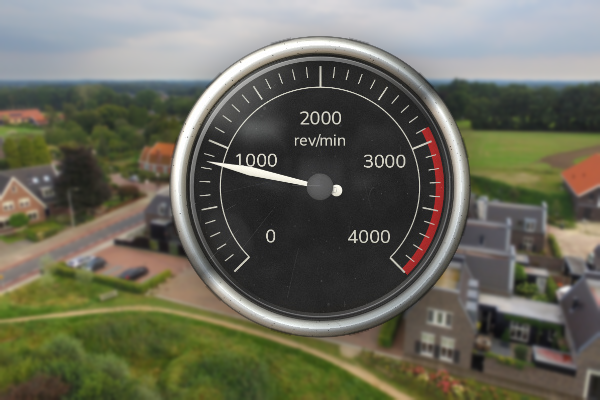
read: 850 rpm
